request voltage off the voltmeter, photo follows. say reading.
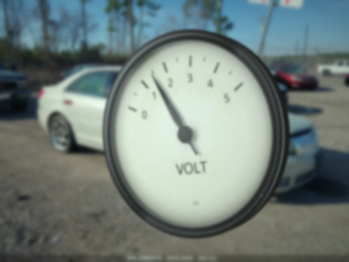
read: 1.5 V
